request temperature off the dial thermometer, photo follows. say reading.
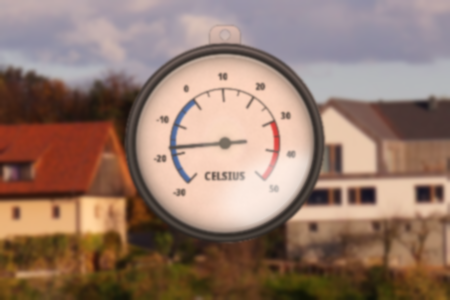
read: -17.5 °C
